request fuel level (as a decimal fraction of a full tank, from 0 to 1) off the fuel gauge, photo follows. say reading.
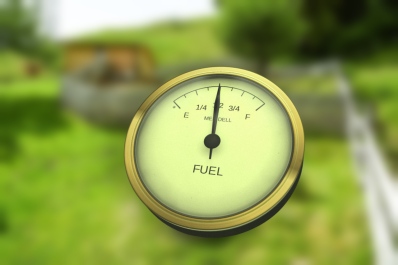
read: 0.5
